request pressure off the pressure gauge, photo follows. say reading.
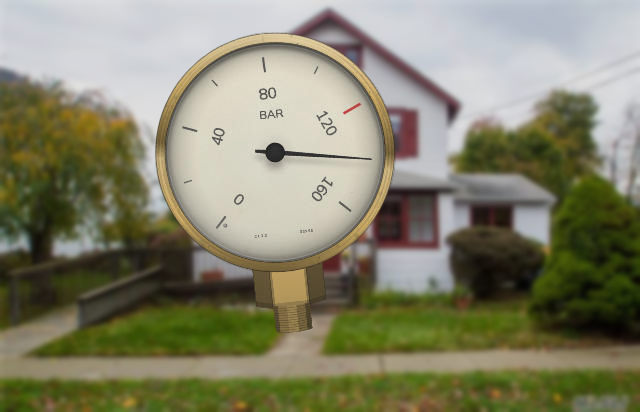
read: 140 bar
